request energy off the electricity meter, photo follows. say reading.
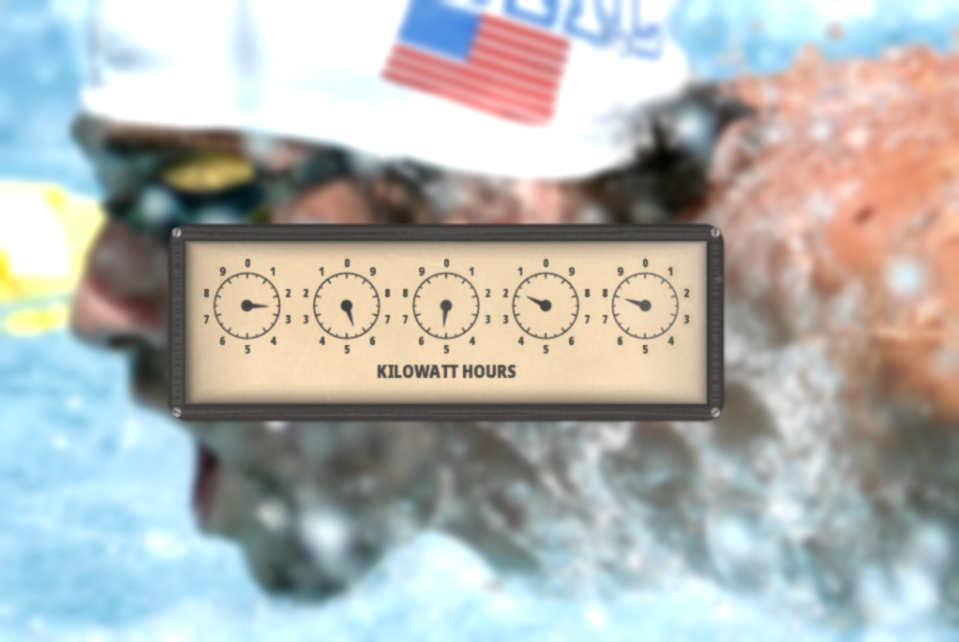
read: 25518 kWh
